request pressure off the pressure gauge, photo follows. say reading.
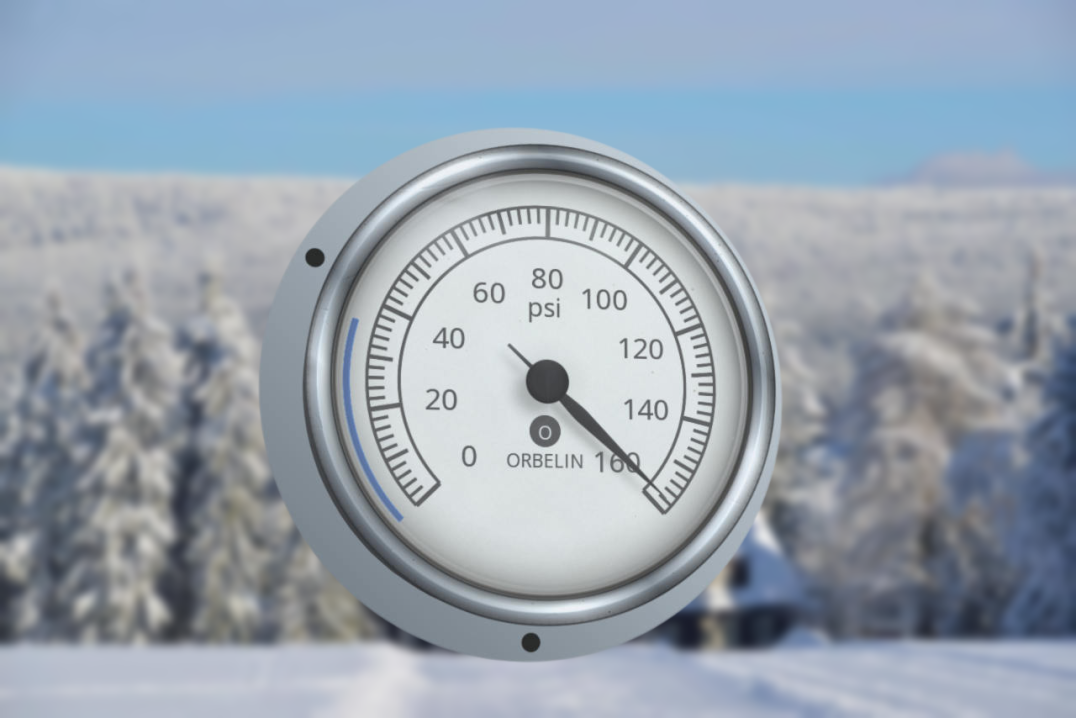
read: 158 psi
